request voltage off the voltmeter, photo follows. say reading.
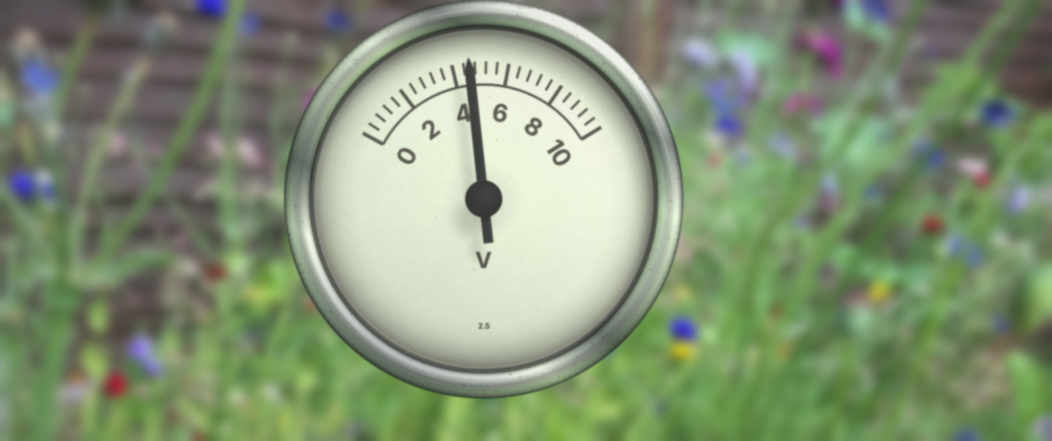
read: 4.6 V
